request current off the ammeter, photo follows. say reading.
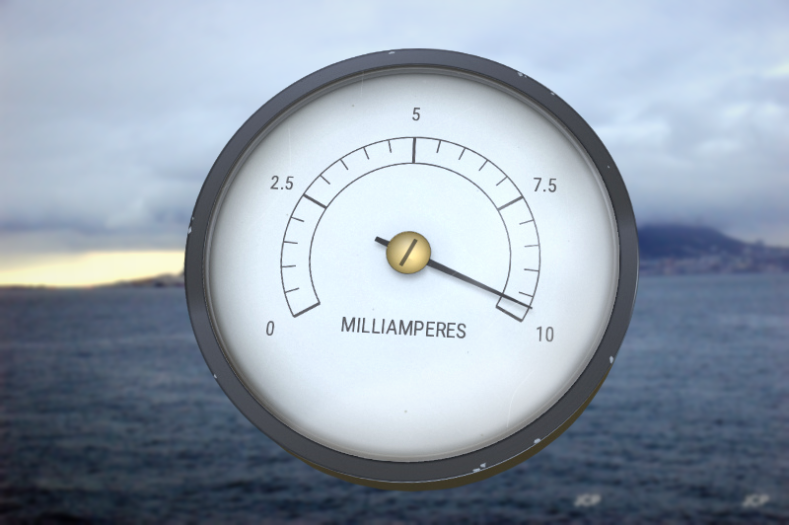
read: 9.75 mA
